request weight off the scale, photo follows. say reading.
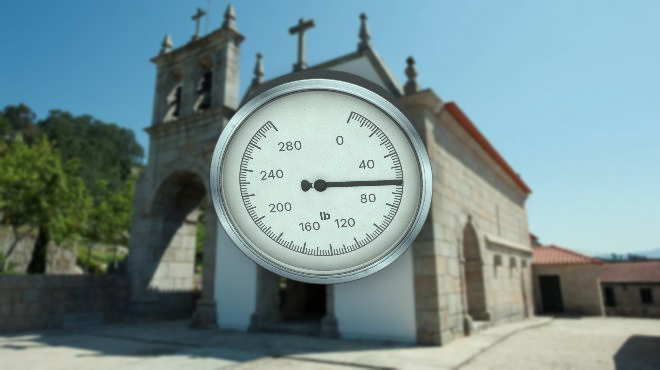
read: 60 lb
